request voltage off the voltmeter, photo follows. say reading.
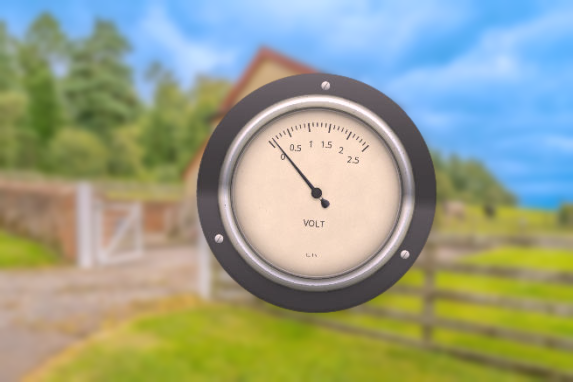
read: 0.1 V
